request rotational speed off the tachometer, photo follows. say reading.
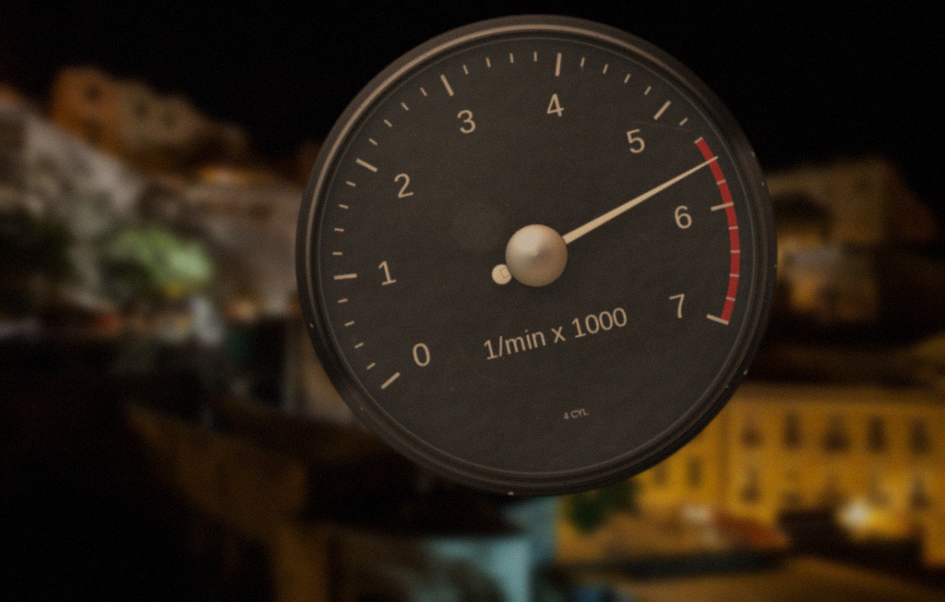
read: 5600 rpm
